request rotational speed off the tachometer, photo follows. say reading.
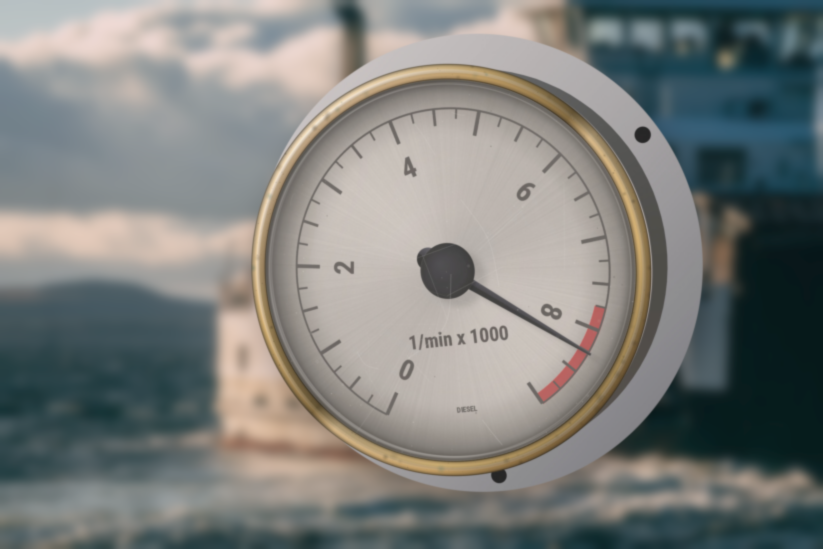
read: 8250 rpm
